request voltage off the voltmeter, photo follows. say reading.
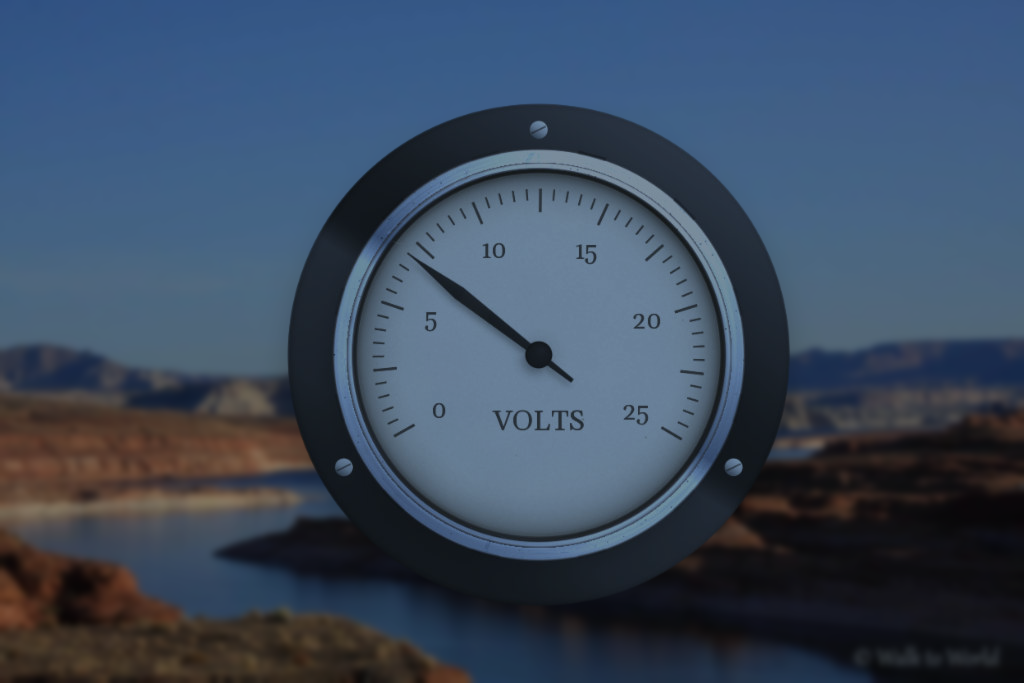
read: 7 V
